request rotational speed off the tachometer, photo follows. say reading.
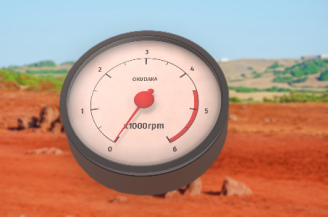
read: 0 rpm
